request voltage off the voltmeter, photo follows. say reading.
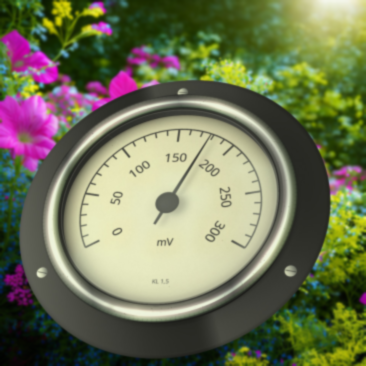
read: 180 mV
